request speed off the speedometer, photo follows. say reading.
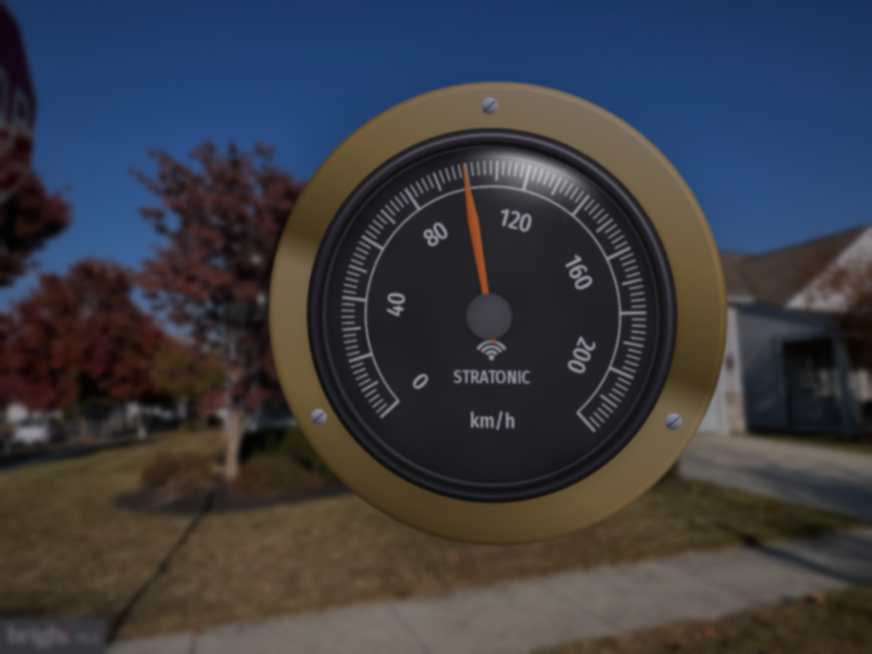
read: 100 km/h
